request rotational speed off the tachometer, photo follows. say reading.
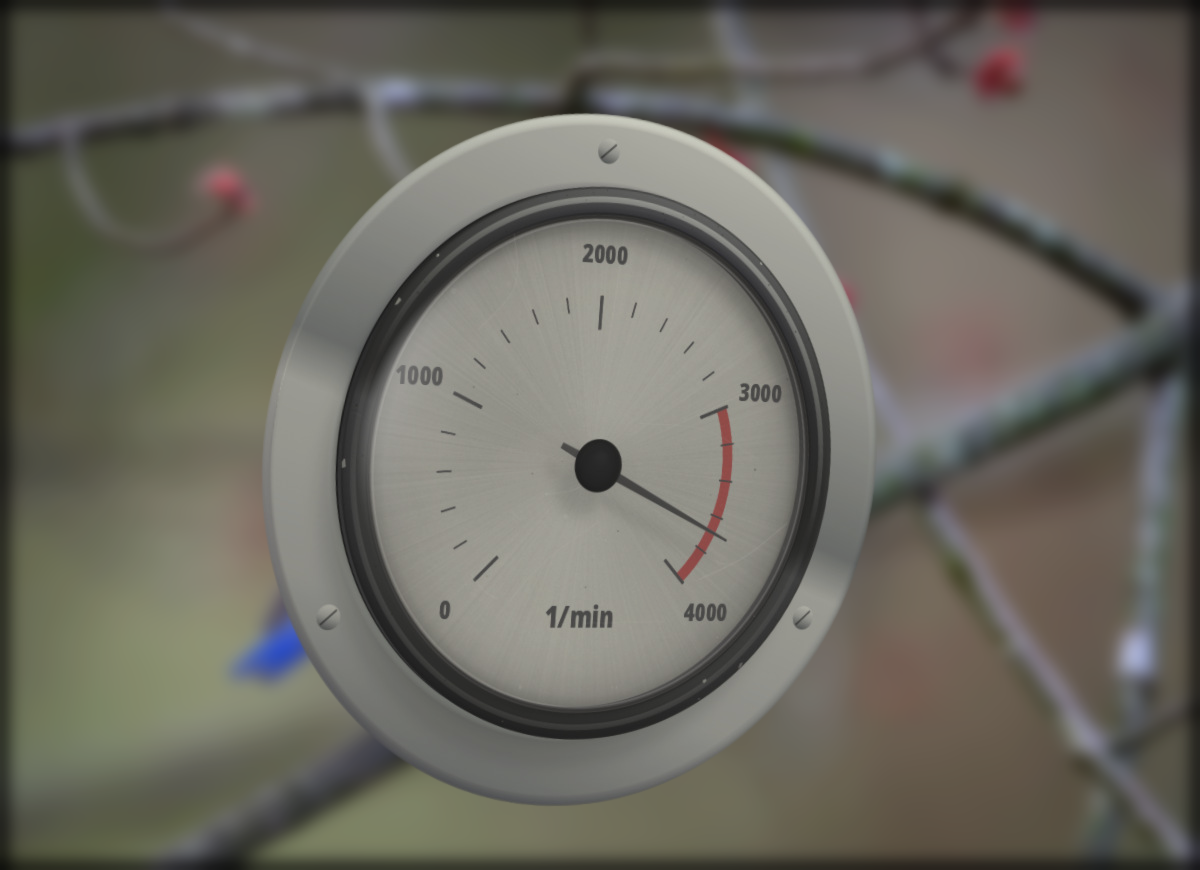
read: 3700 rpm
